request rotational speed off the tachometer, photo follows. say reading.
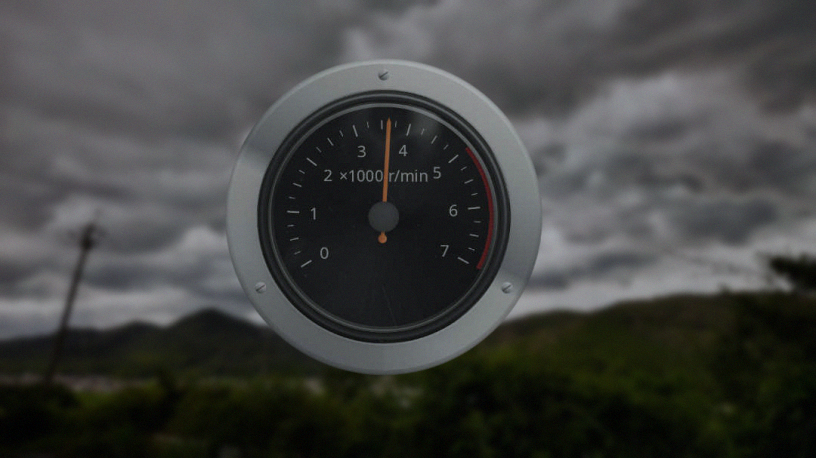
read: 3625 rpm
